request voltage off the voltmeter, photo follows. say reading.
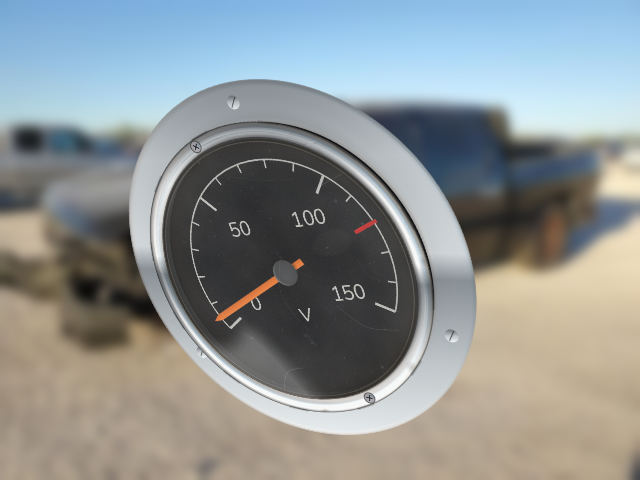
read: 5 V
